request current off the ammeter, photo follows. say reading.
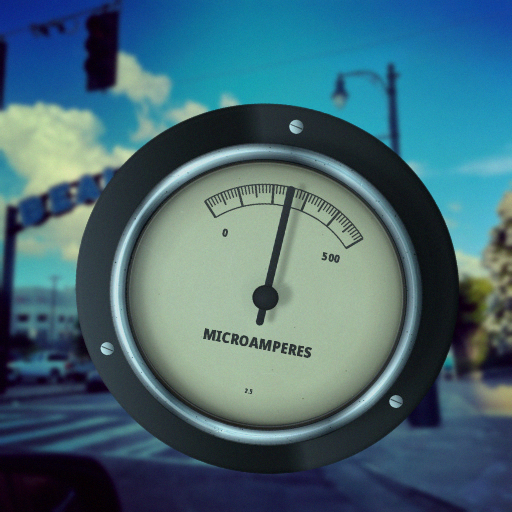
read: 250 µA
